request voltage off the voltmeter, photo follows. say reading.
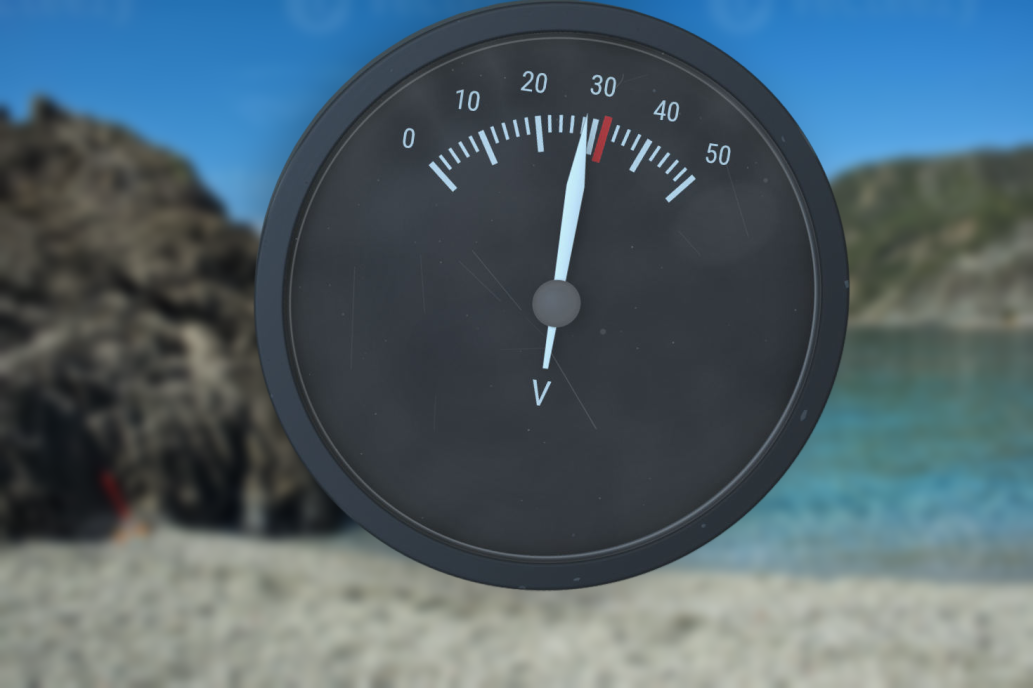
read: 28 V
